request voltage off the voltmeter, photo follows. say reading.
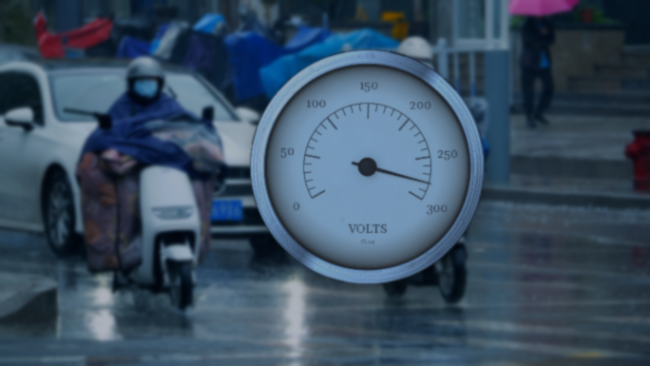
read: 280 V
